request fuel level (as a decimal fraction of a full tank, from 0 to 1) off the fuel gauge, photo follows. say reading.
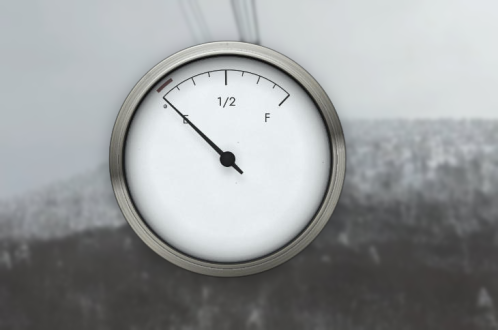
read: 0
